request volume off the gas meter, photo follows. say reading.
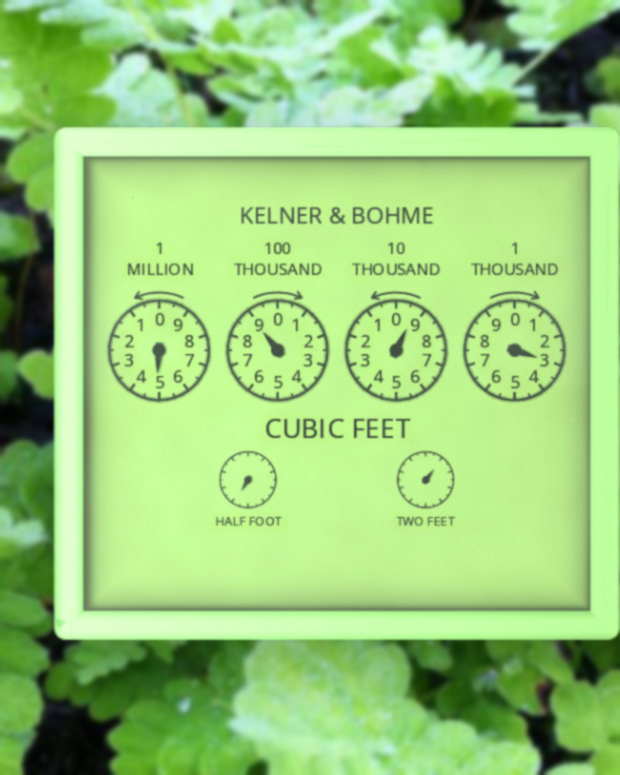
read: 489300 ft³
